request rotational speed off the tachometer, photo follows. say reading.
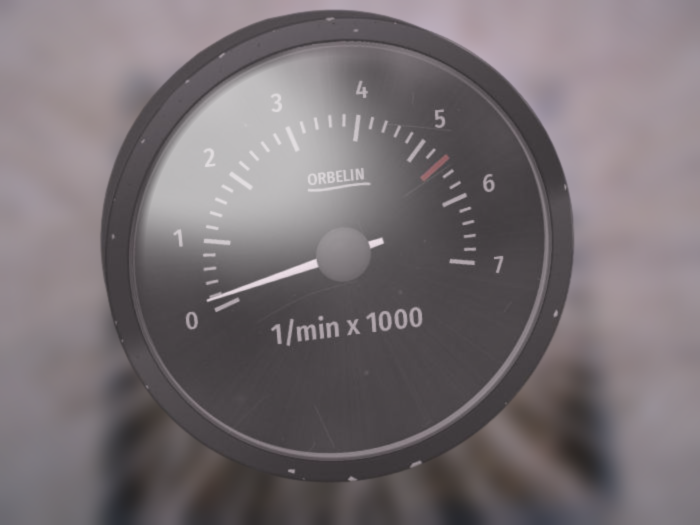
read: 200 rpm
